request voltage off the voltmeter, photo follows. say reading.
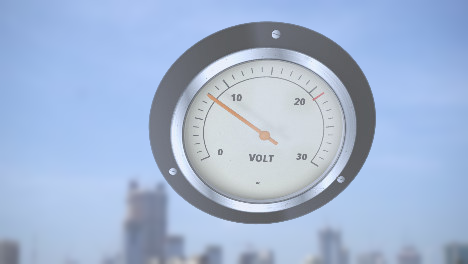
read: 8 V
